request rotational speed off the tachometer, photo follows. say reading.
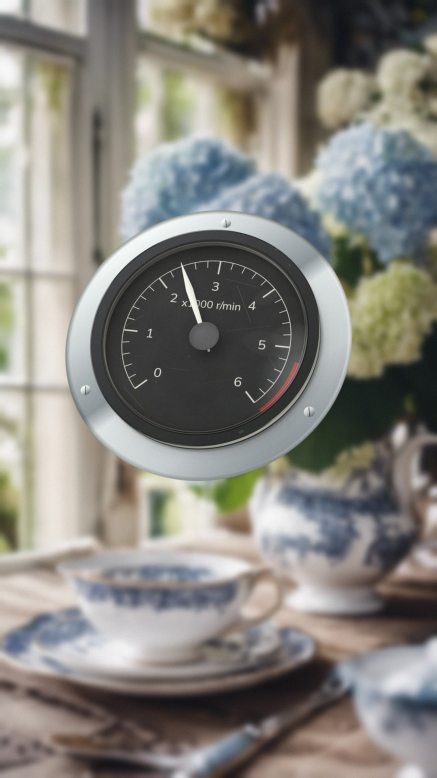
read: 2400 rpm
